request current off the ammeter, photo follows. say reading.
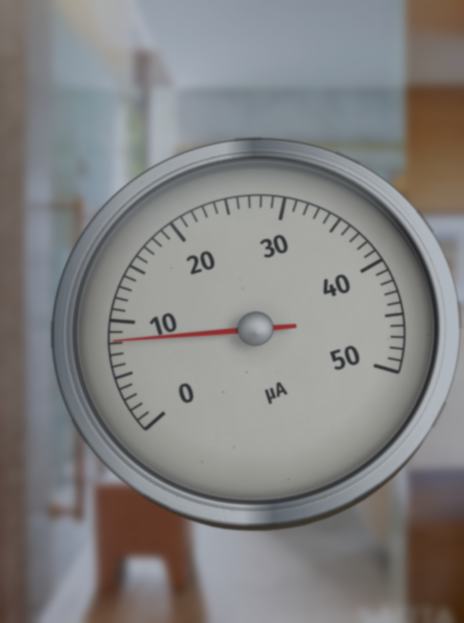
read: 8 µA
